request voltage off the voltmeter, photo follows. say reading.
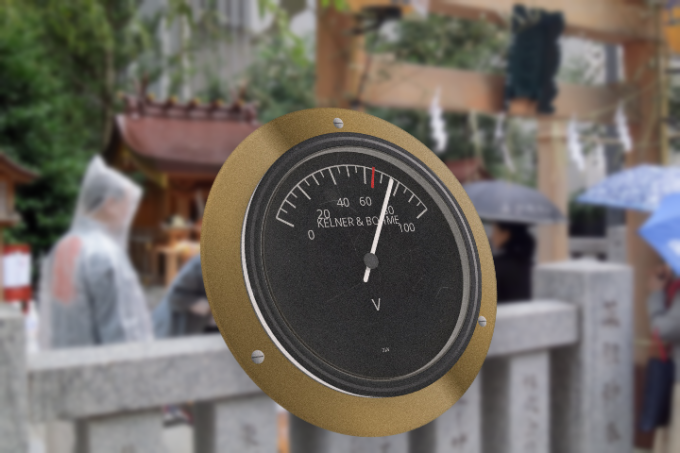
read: 75 V
